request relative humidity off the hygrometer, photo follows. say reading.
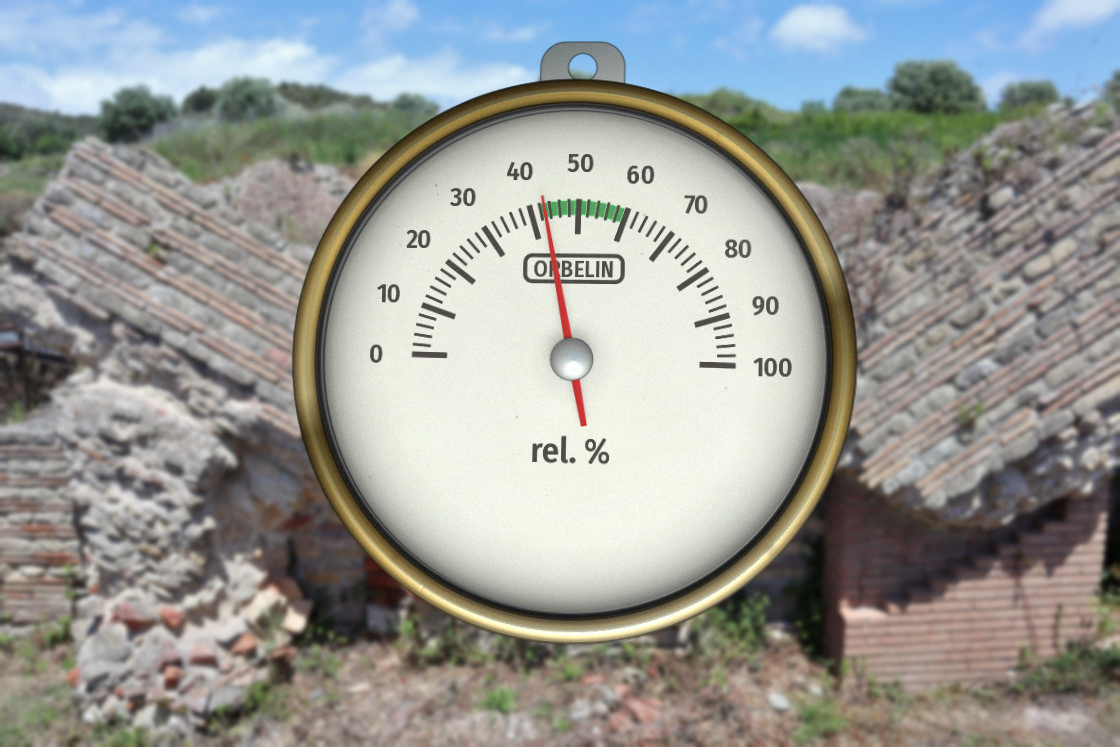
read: 43 %
